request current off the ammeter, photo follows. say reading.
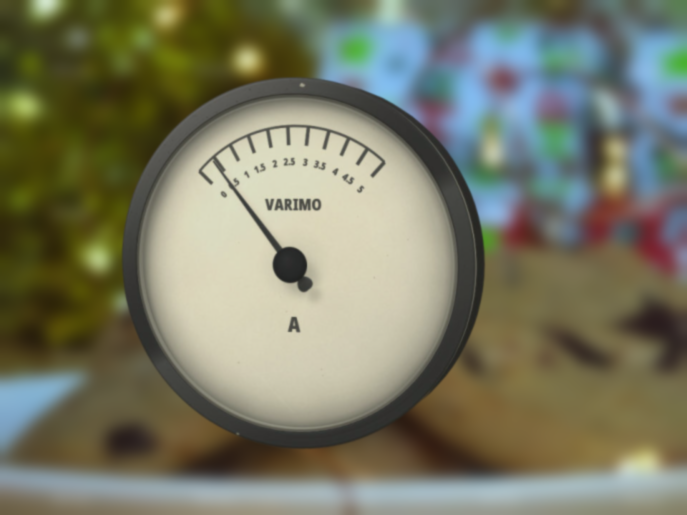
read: 0.5 A
